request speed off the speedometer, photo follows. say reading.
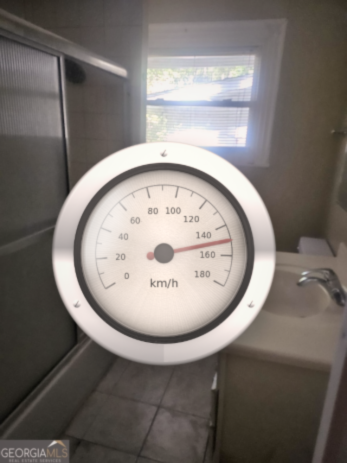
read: 150 km/h
